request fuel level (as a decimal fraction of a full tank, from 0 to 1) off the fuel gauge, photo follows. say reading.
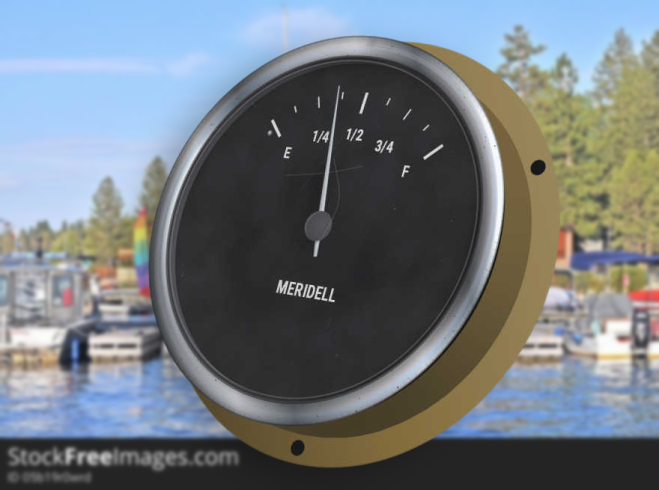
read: 0.375
